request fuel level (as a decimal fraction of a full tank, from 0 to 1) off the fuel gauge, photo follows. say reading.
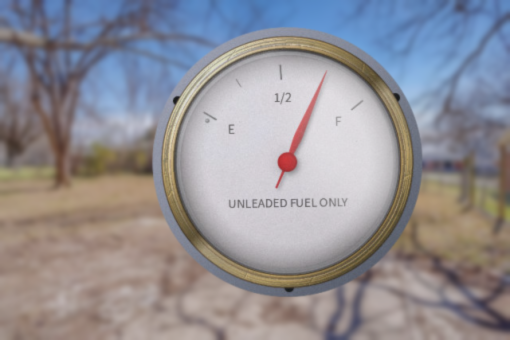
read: 0.75
